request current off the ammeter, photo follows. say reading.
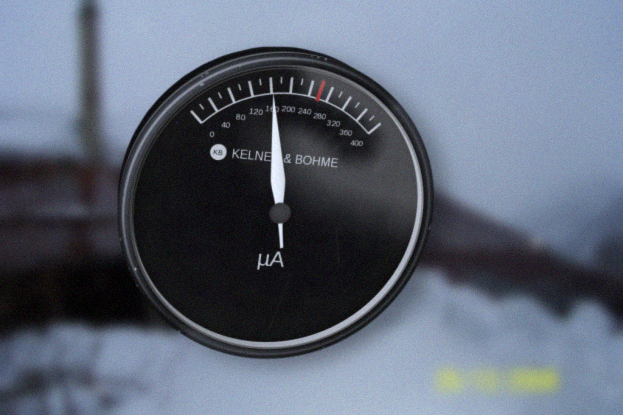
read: 160 µA
